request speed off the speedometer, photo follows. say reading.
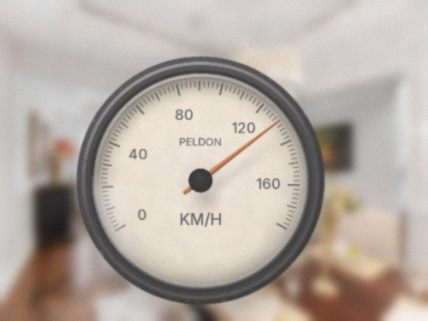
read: 130 km/h
